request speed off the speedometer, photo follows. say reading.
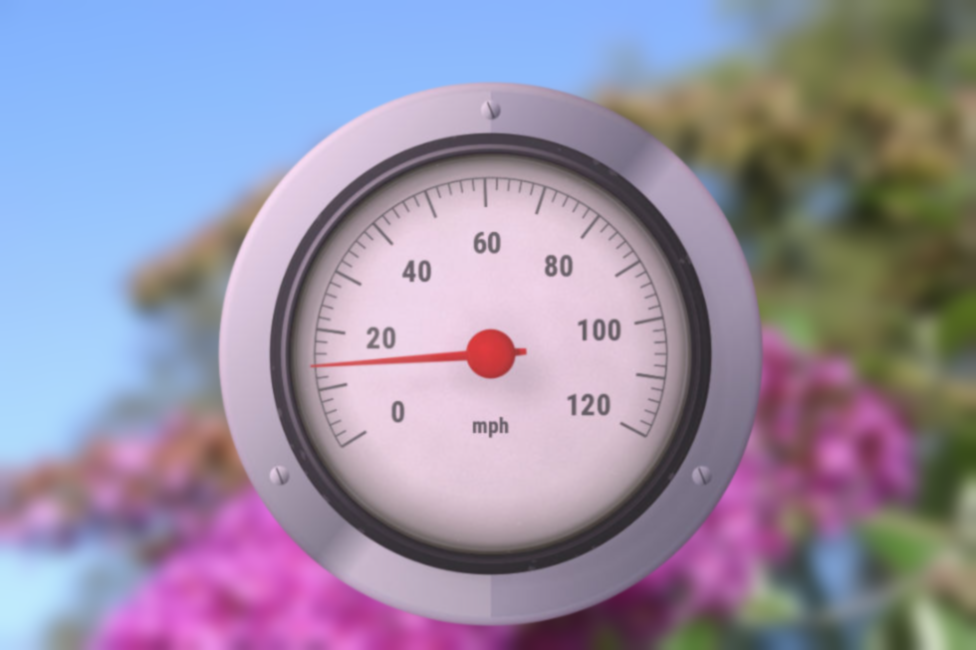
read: 14 mph
